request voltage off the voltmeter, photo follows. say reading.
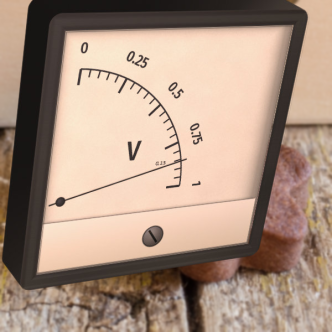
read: 0.85 V
